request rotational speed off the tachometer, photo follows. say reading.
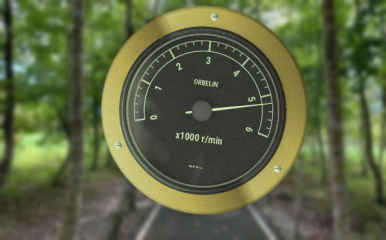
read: 5200 rpm
